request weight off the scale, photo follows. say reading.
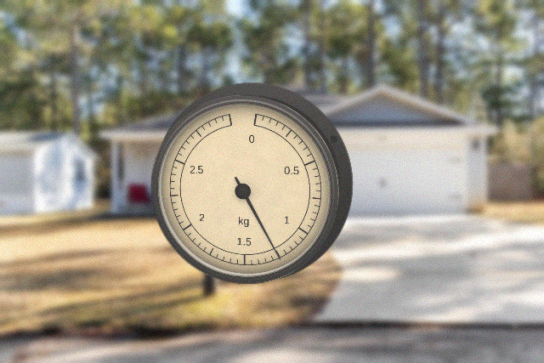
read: 1.25 kg
